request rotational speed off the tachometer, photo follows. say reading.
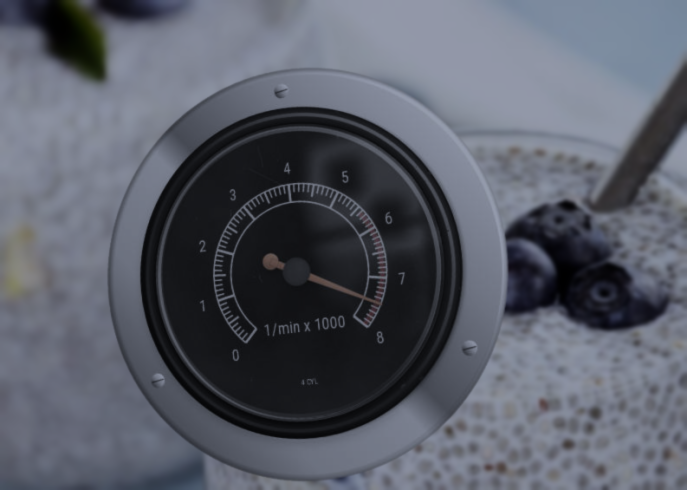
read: 7500 rpm
